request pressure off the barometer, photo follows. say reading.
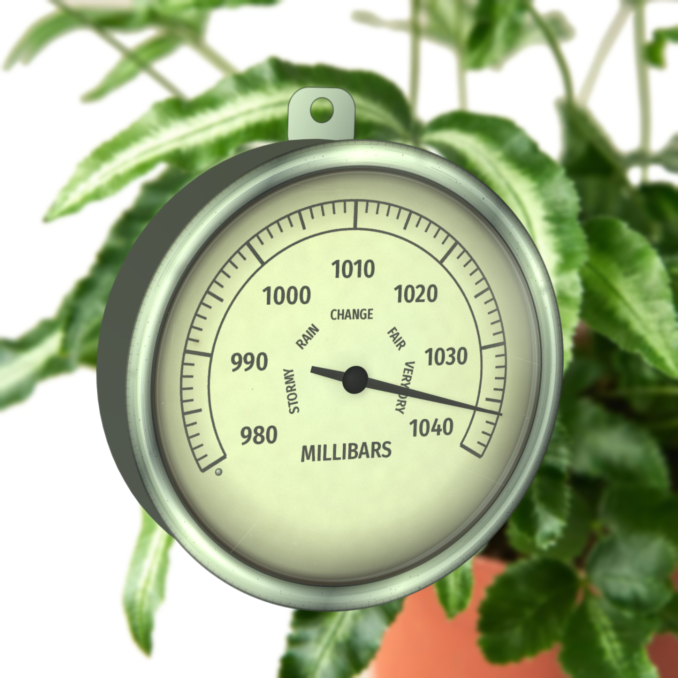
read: 1036 mbar
